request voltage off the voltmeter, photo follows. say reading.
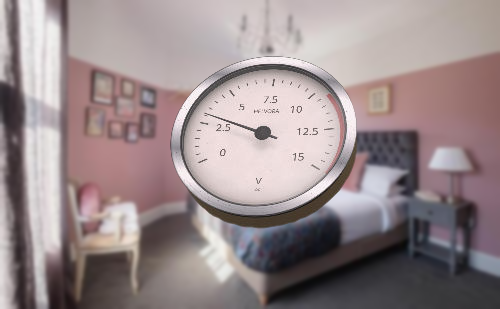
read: 3 V
